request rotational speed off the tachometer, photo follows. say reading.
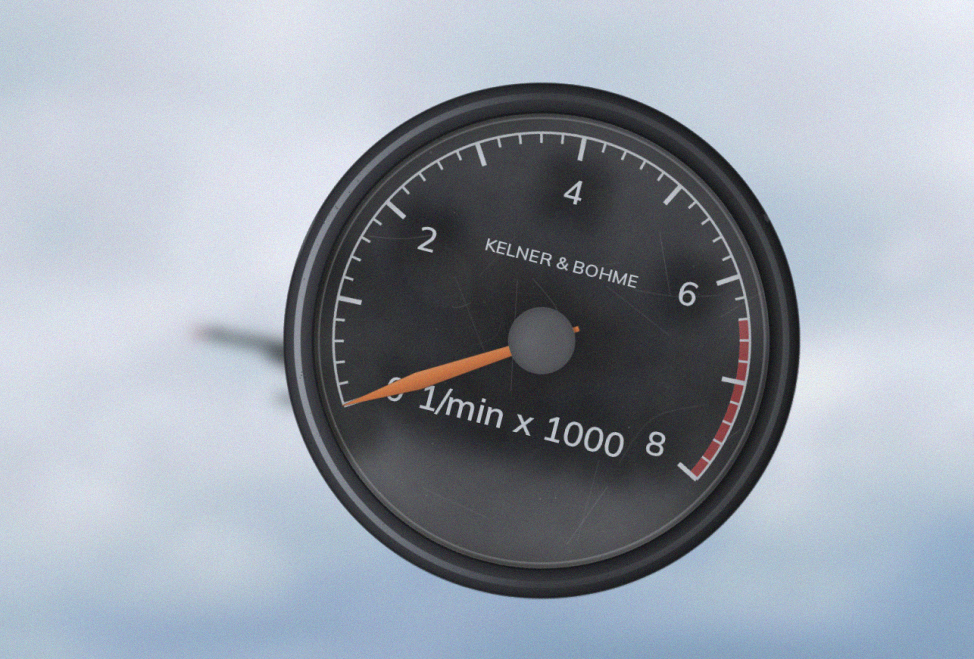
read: 0 rpm
